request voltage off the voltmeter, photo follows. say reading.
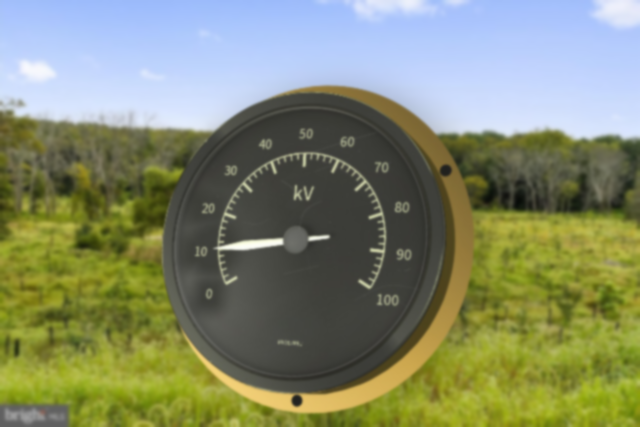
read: 10 kV
